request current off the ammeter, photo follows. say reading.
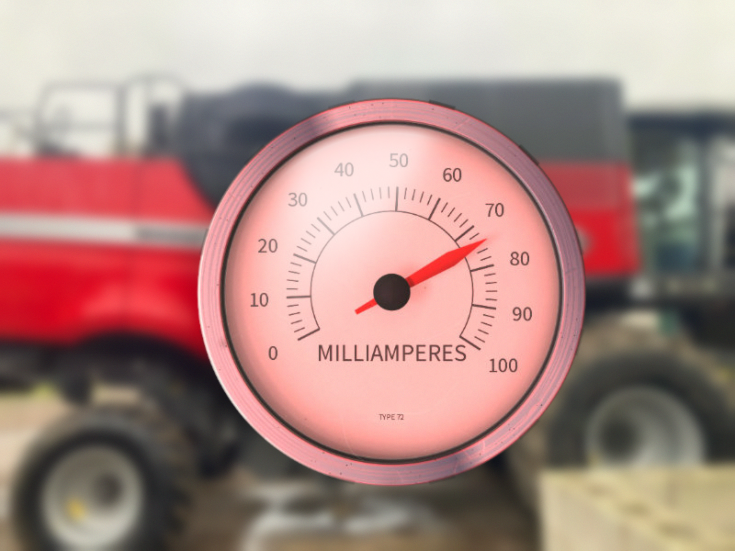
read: 74 mA
